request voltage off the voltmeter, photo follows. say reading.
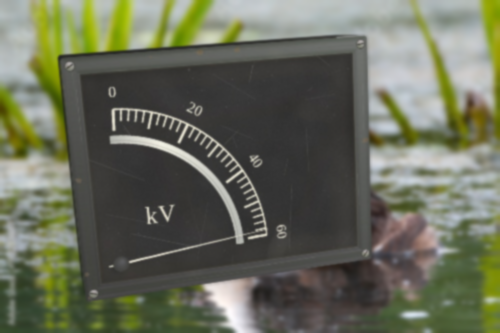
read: 58 kV
